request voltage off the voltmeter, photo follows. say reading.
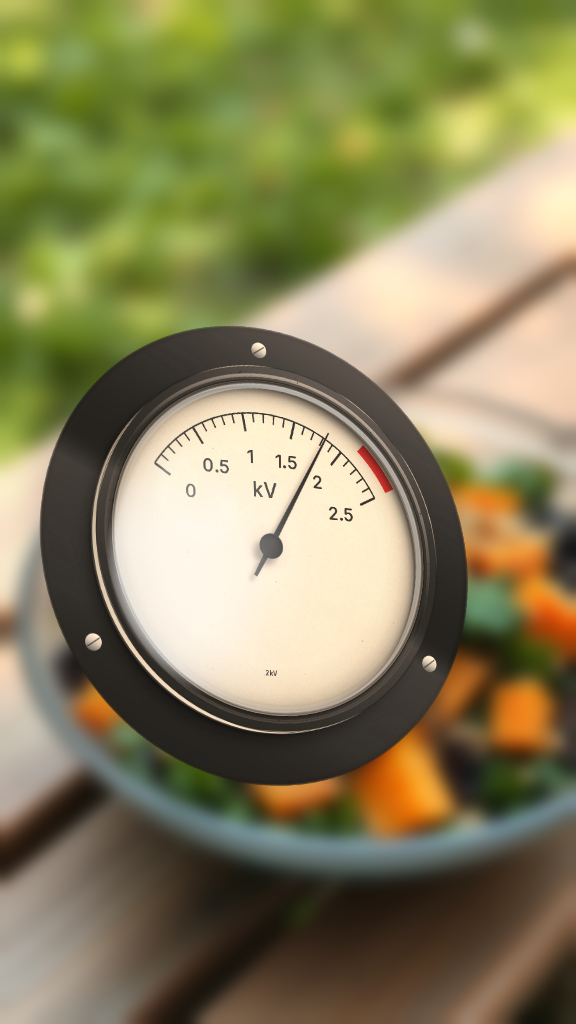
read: 1.8 kV
